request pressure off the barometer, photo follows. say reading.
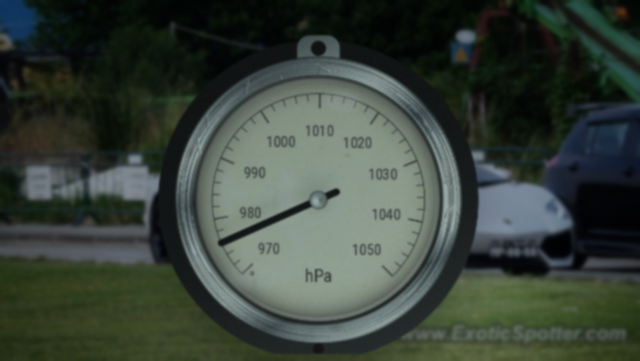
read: 976 hPa
